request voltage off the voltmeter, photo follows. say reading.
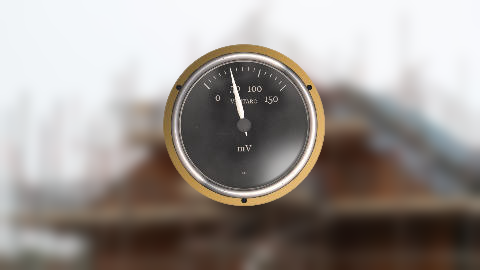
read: 50 mV
